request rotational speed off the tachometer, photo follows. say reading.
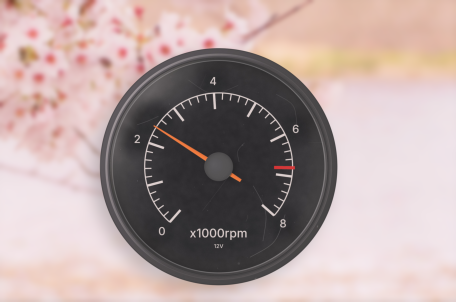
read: 2400 rpm
